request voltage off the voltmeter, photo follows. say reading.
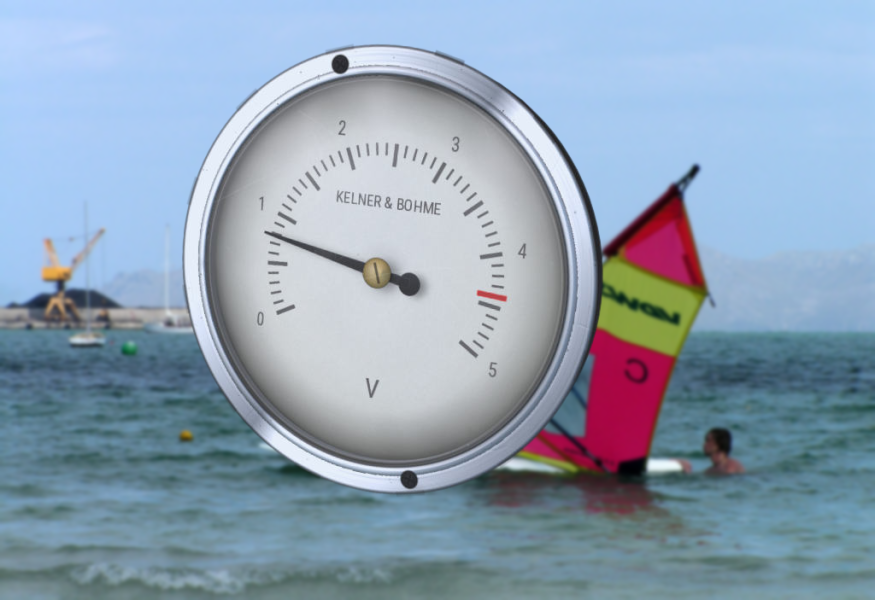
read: 0.8 V
